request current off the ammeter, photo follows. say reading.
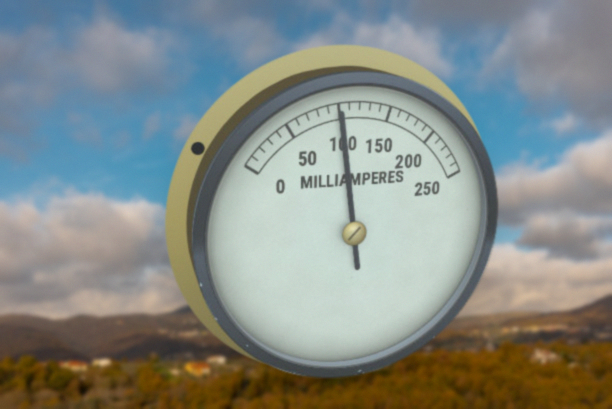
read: 100 mA
